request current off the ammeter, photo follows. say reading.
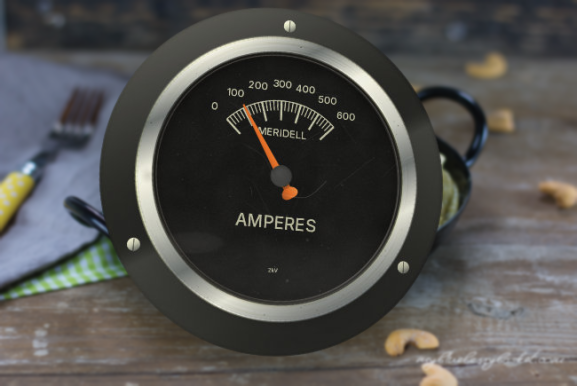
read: 100 A
